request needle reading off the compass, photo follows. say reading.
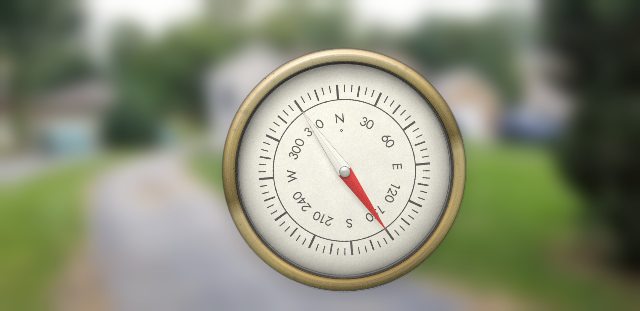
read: 150 °
